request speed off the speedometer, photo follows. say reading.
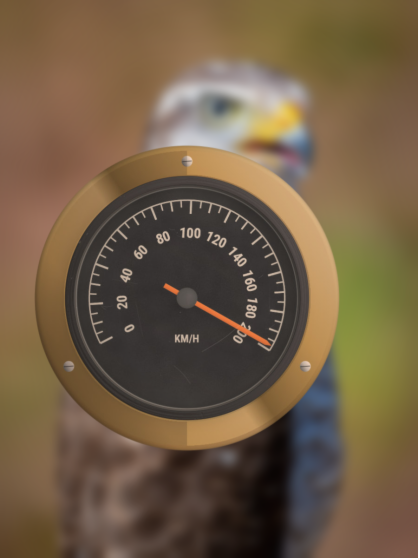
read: 197.5 km/h
